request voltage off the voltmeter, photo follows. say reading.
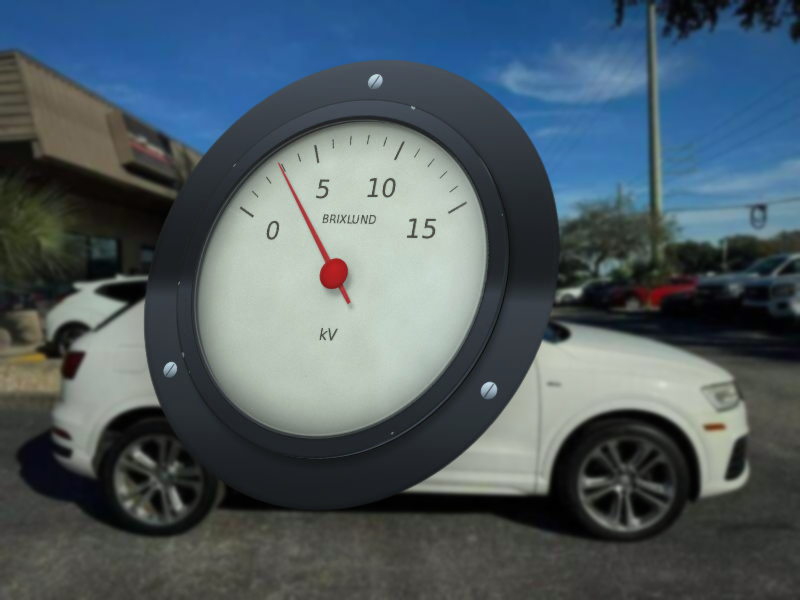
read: 3 kV
